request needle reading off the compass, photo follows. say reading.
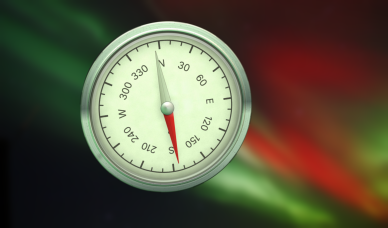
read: 175 °
